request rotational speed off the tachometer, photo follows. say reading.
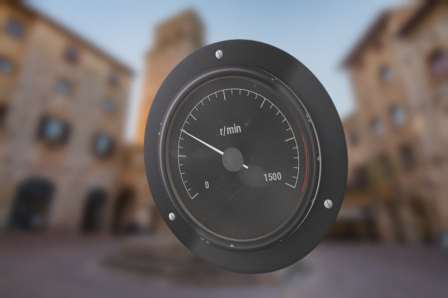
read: 400 rpm
